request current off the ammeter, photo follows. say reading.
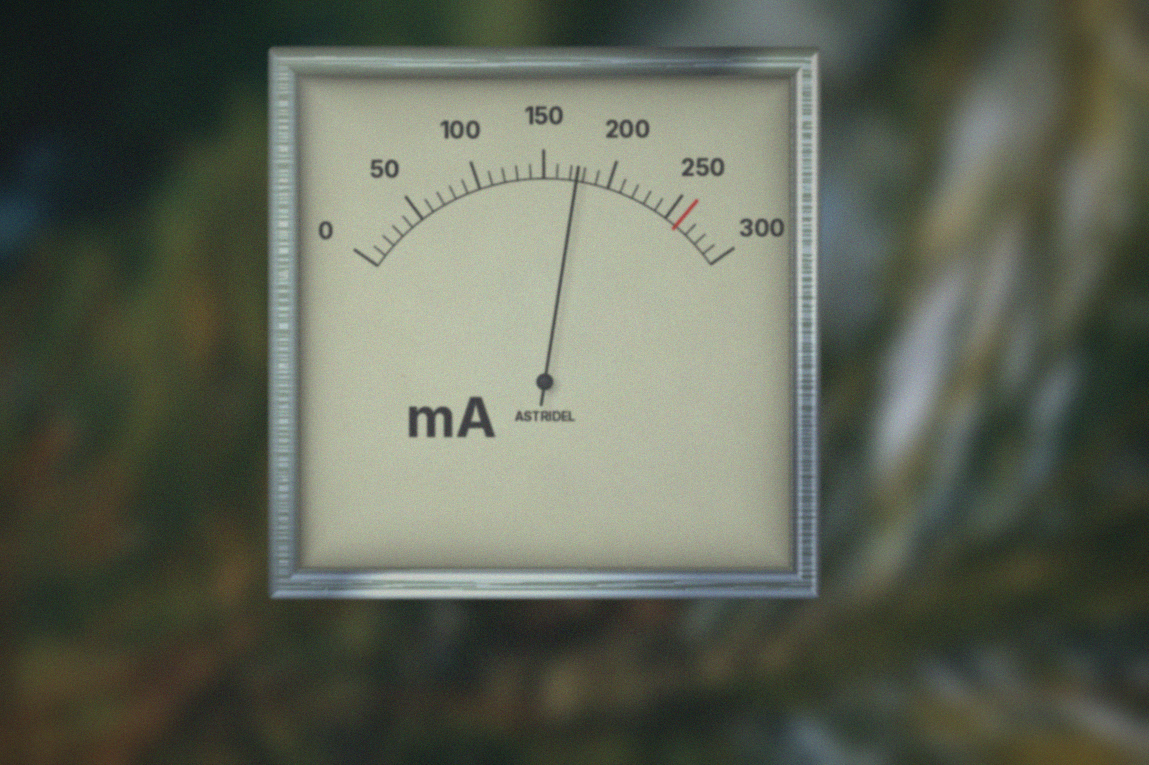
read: 175 mA
